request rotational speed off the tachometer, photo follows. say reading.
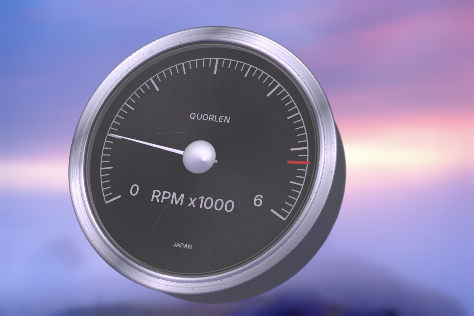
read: 1000 rpm
